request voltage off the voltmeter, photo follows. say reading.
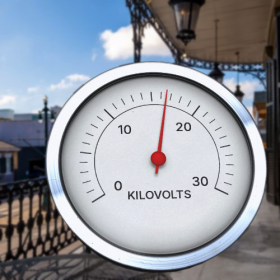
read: 16.5 kV
